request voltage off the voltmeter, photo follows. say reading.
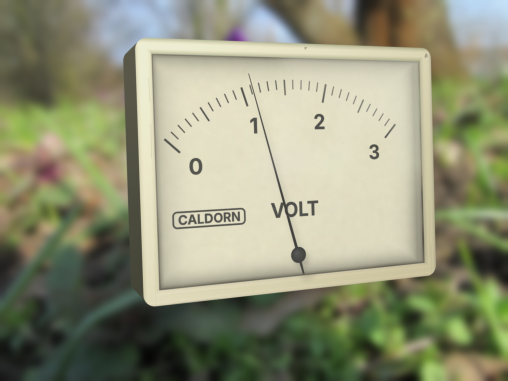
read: 1.1 V
